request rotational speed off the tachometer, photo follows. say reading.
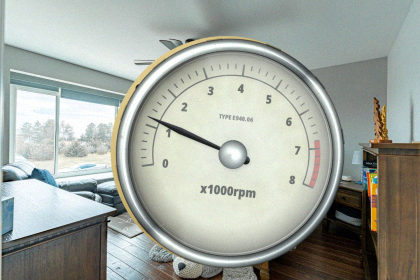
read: 1200 rpm
